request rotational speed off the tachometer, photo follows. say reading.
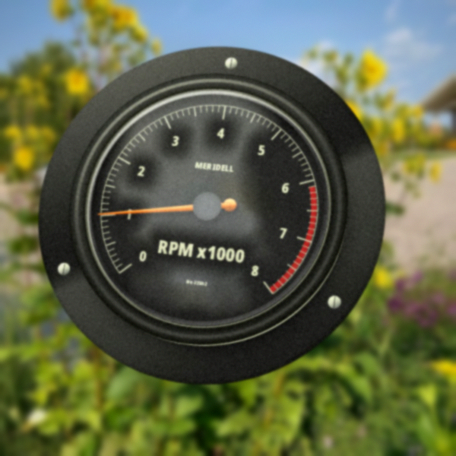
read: 1000 rpm
